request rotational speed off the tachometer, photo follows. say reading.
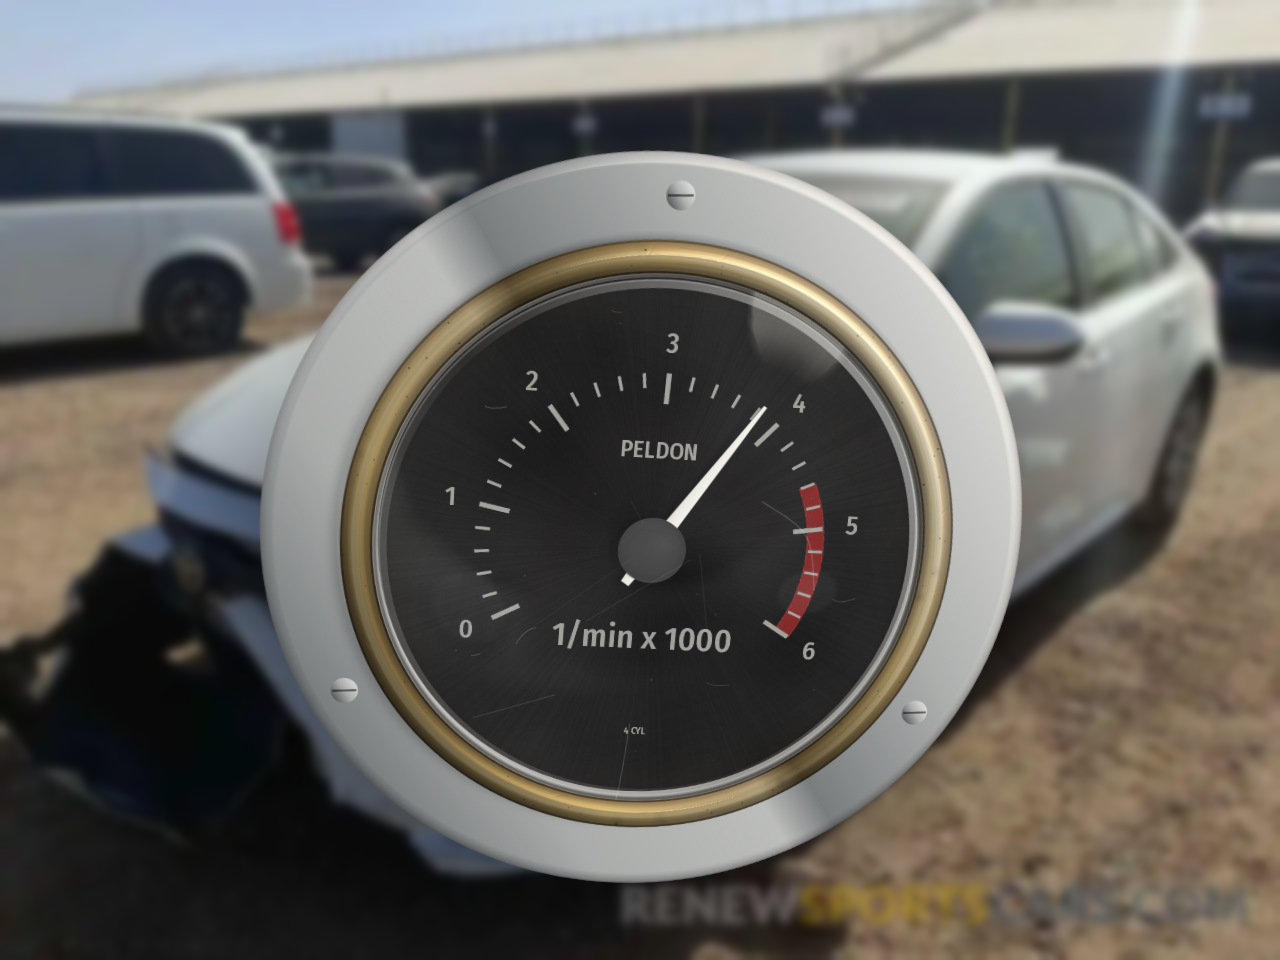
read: 3800 rpm
